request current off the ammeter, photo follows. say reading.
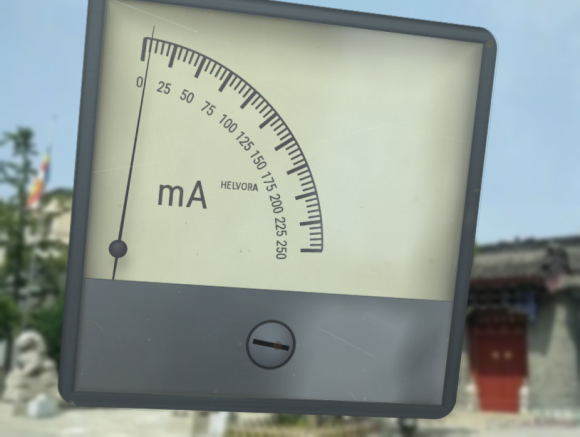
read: 5 mA
